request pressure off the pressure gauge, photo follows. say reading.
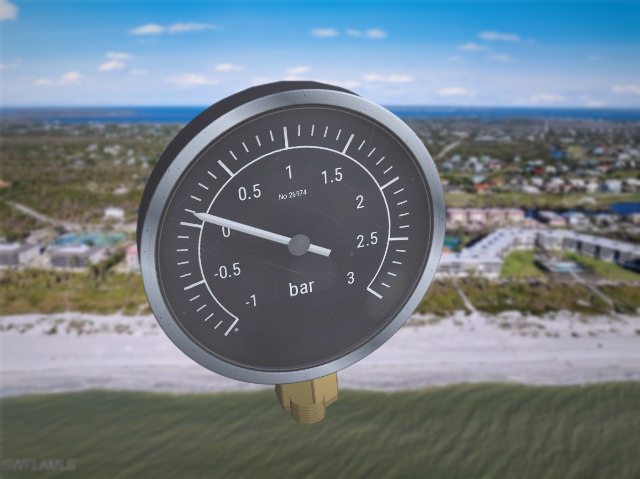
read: 0.1 bar
